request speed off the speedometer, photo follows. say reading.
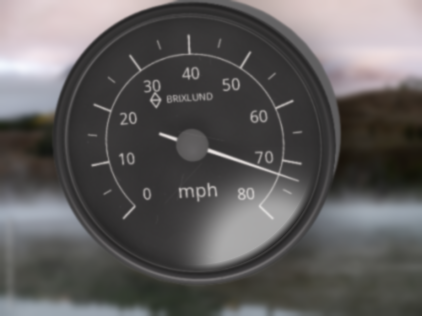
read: 72.5 mph
